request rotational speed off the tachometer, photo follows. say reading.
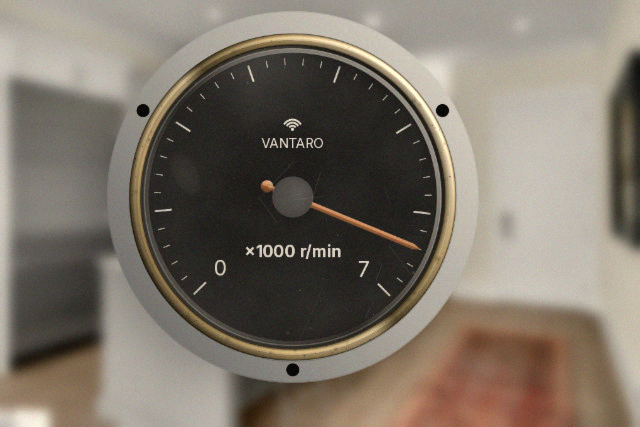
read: 6400 rpm
